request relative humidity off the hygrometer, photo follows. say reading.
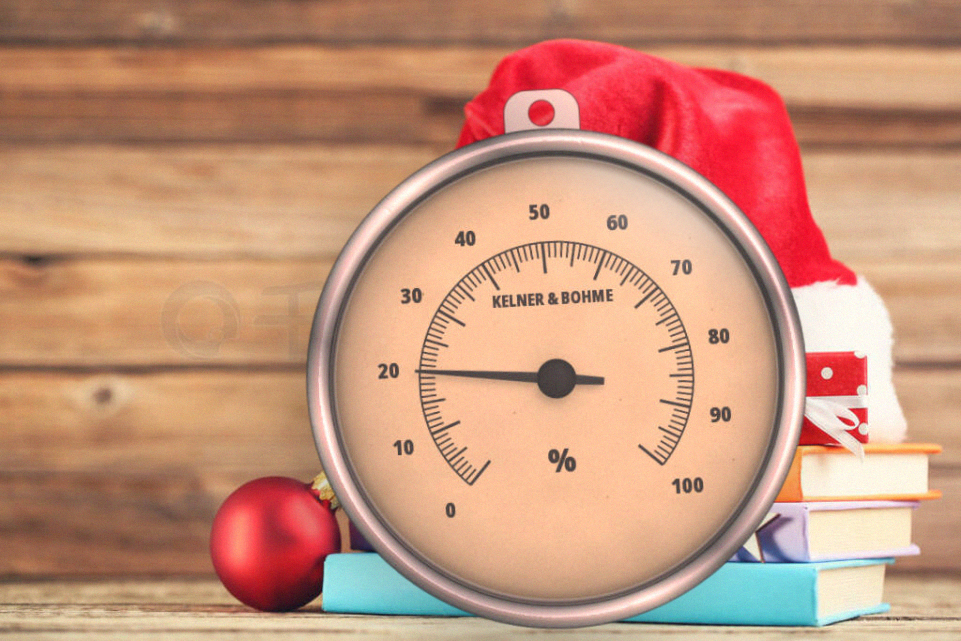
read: 20 %
